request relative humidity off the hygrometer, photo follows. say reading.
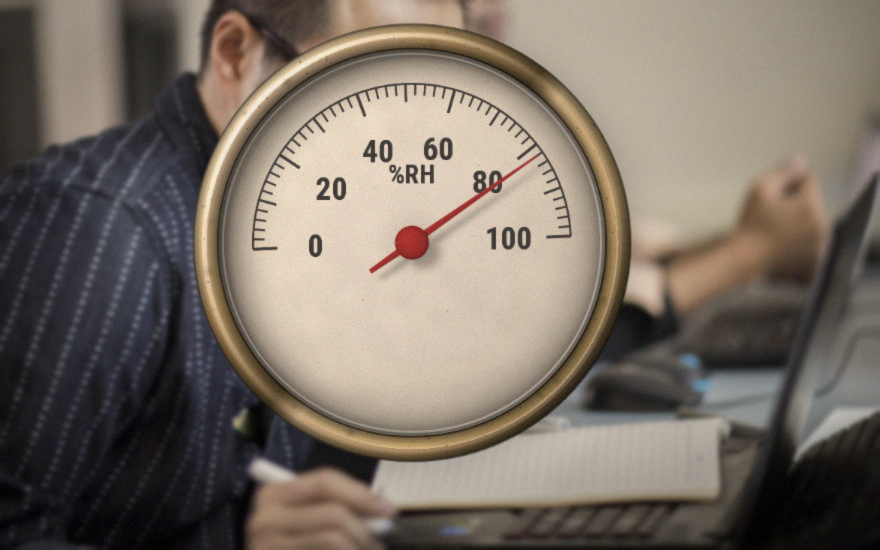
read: 82 %
